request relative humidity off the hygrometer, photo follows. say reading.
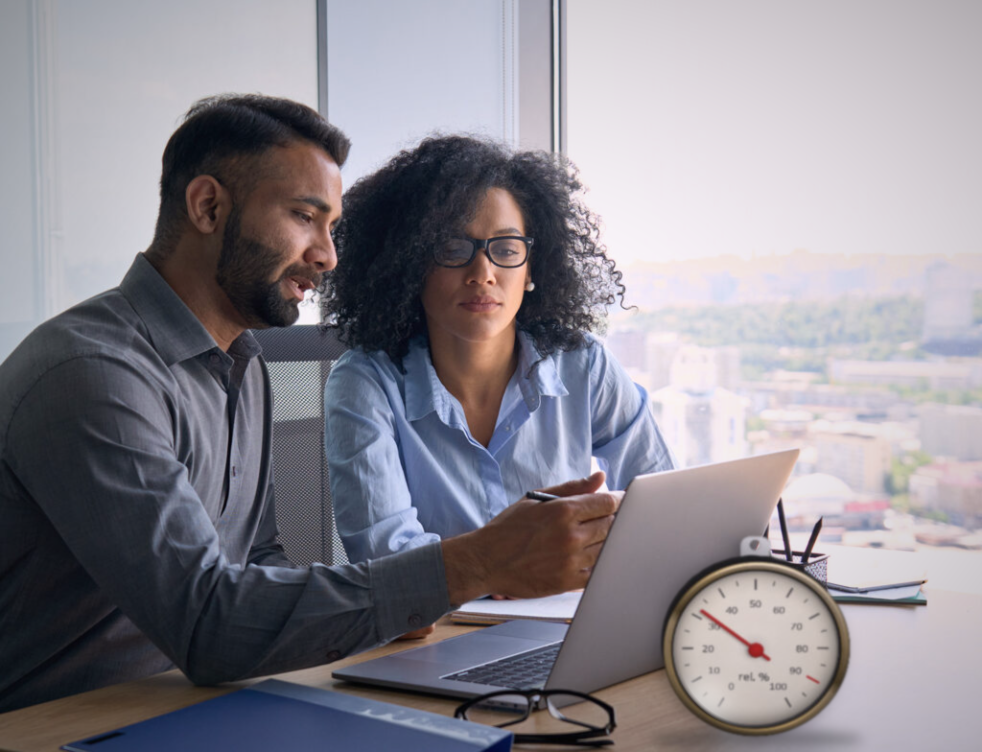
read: 32.5 %
